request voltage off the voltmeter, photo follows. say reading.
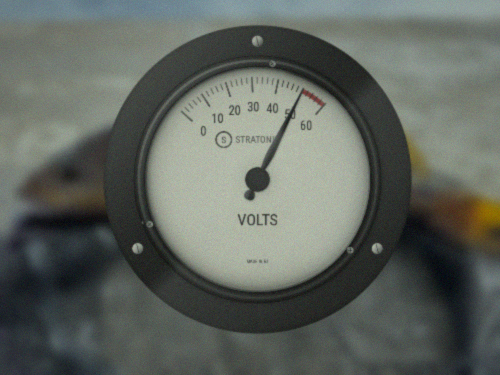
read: 50 V
